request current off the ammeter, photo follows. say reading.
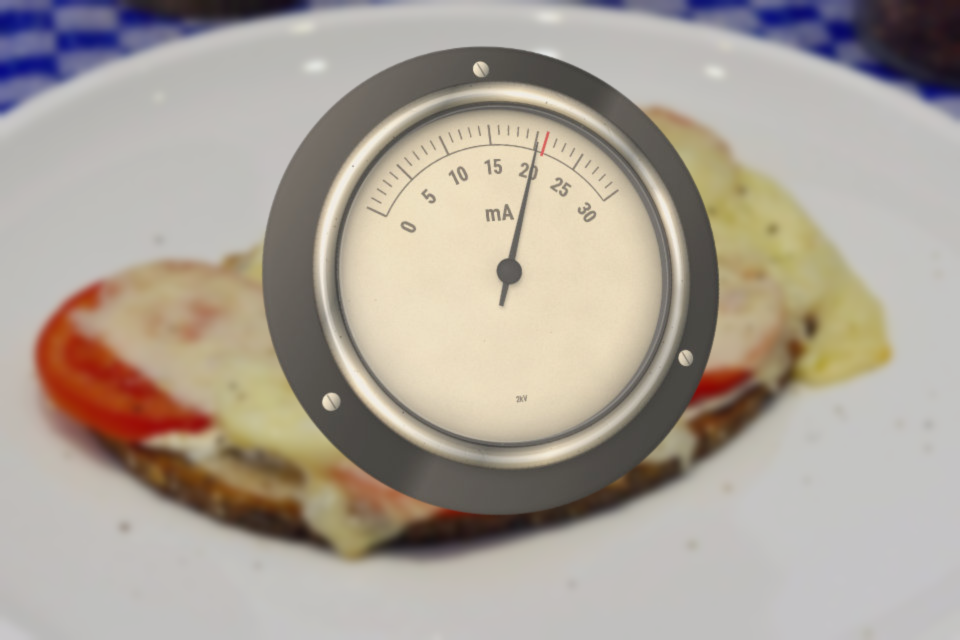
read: 20 mA
